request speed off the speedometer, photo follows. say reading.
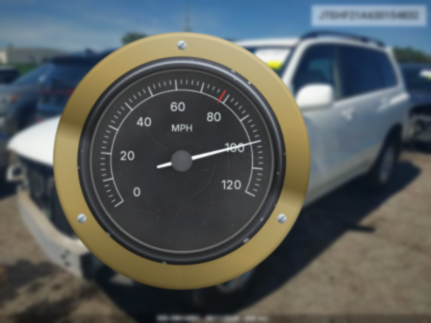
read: 100 mph
